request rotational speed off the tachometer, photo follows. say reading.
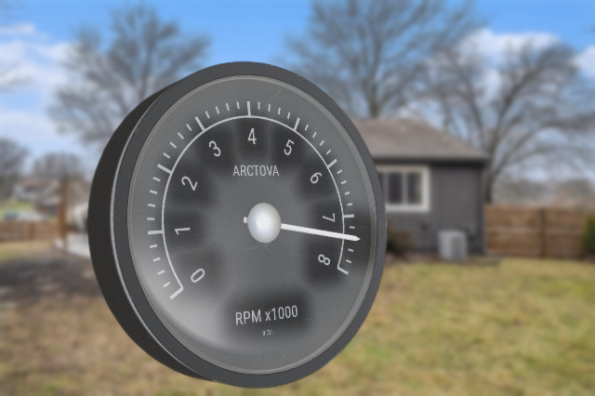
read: 7400 rpm
